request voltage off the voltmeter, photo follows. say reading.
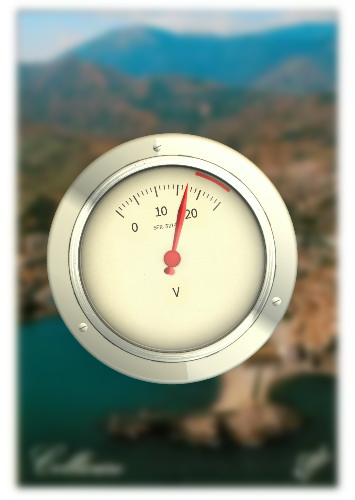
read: 17 V
